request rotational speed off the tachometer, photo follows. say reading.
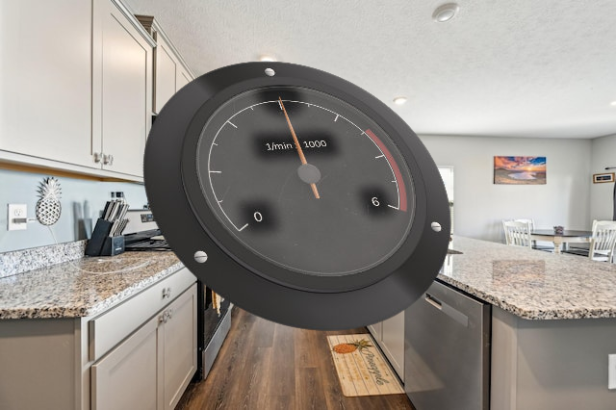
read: 3000 rpm
